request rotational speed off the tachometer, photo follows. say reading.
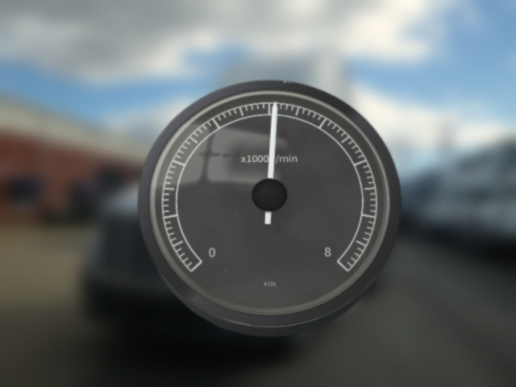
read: 4100 rpm
